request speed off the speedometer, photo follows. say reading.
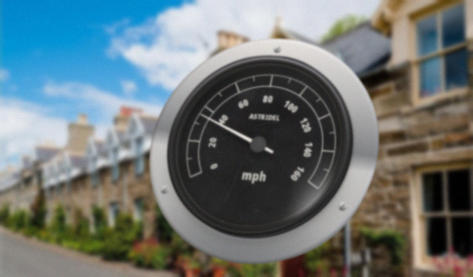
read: 35 mph
